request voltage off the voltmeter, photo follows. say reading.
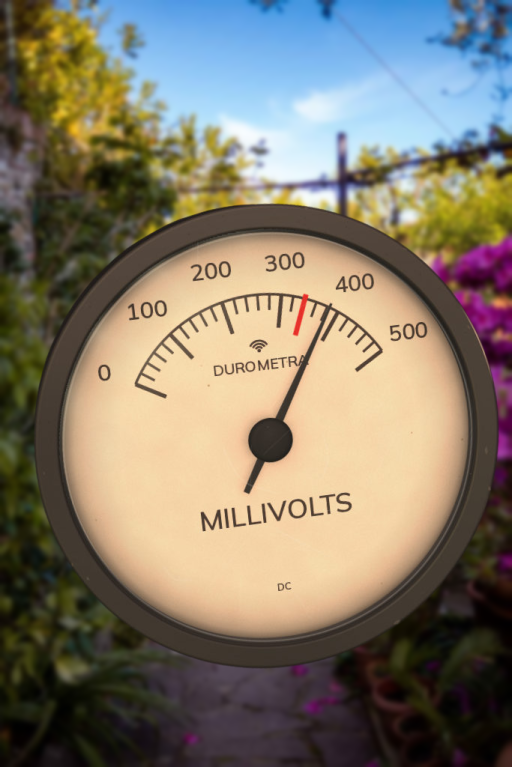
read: 380 mV
